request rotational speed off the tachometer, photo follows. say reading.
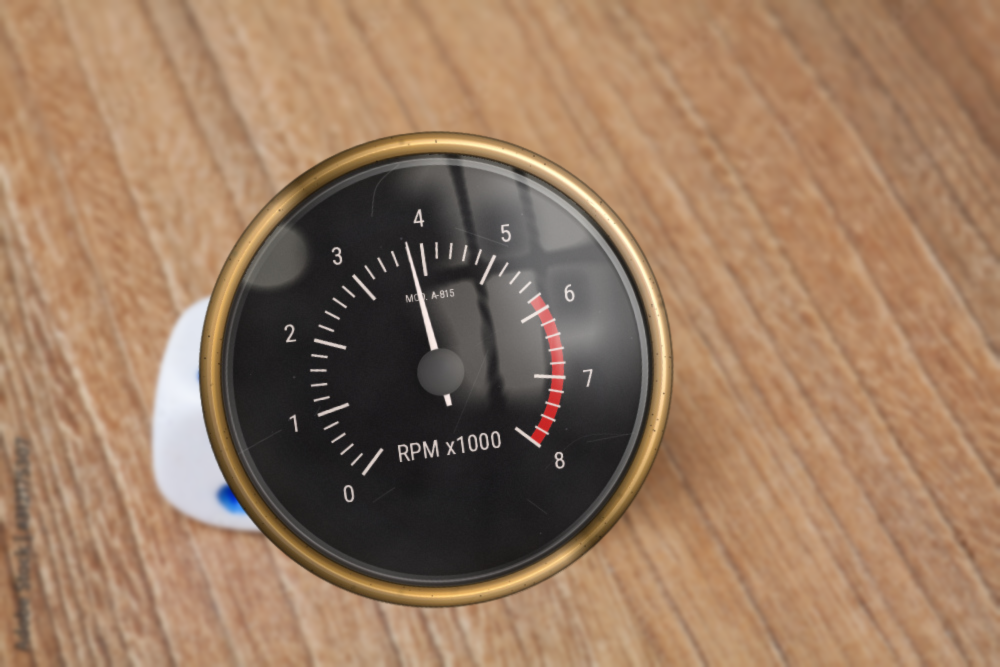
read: 3800 rpm
